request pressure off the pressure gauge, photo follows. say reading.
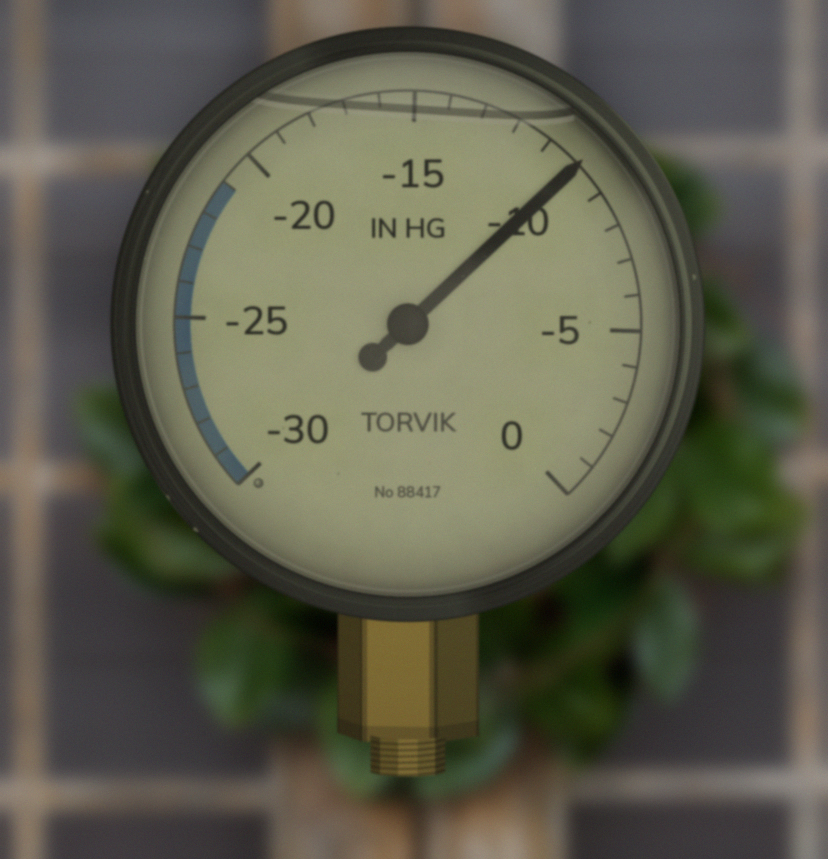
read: -10 inHg
